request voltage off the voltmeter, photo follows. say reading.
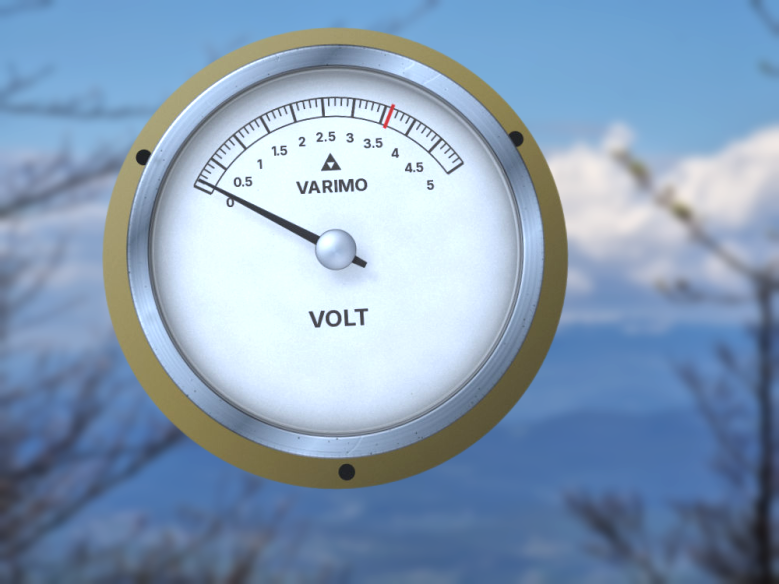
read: 0.1 V
